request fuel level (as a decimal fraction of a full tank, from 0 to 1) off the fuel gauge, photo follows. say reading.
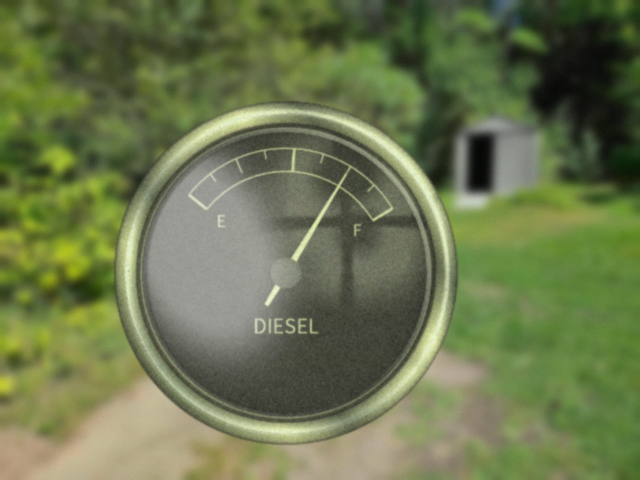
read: 0.75
